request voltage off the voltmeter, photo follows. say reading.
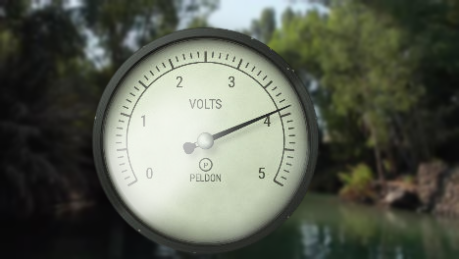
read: 3.9 V
